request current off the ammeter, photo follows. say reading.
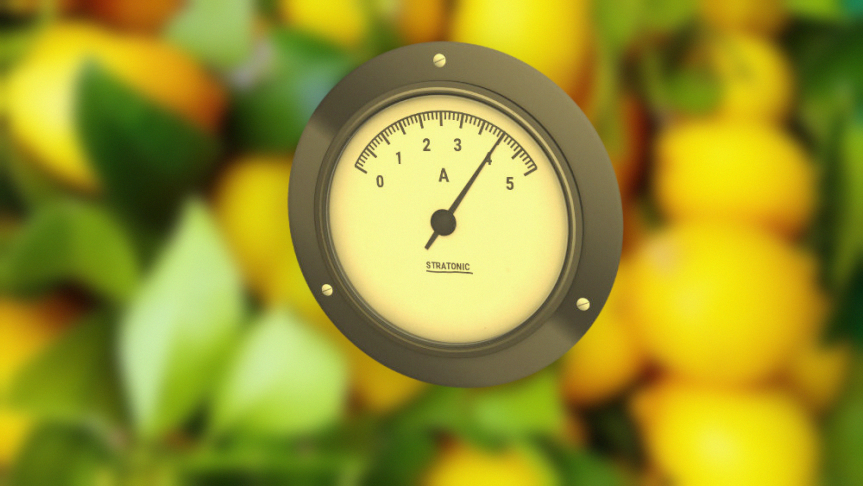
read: 4 A
